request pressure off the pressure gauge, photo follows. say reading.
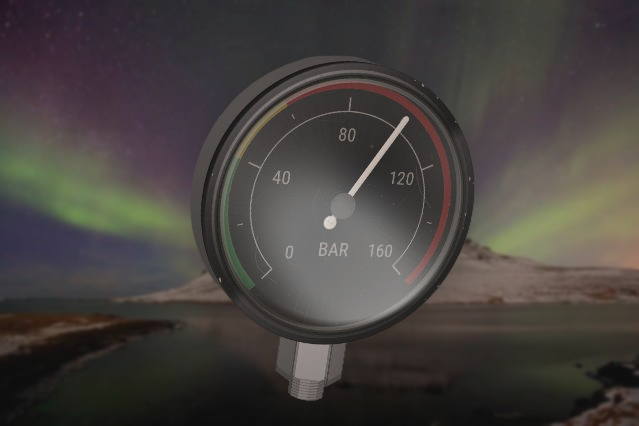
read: 100 bar
